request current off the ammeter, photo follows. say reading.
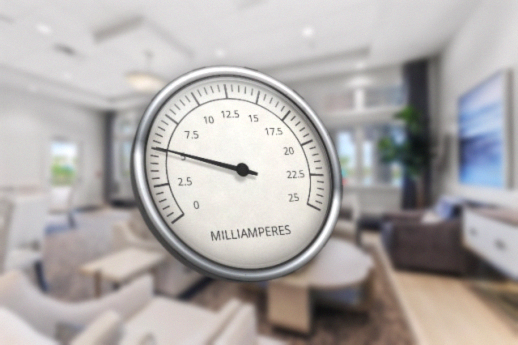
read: 5 mA
